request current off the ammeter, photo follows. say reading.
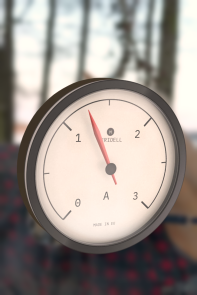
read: 1.25 A
